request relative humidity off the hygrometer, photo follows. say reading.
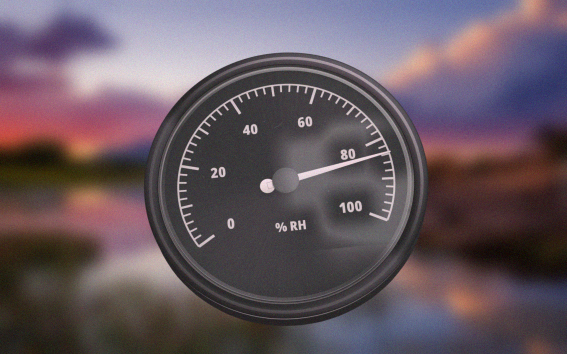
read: 84 %
